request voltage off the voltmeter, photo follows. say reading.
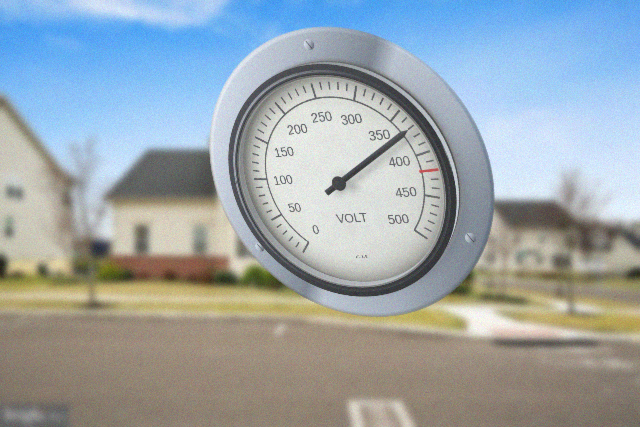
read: 370 V
